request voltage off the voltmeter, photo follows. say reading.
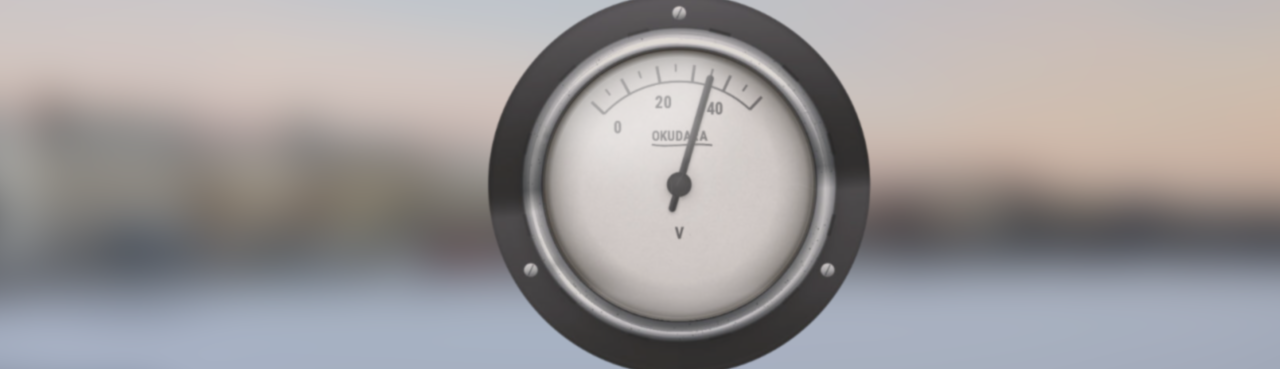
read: 35 V
